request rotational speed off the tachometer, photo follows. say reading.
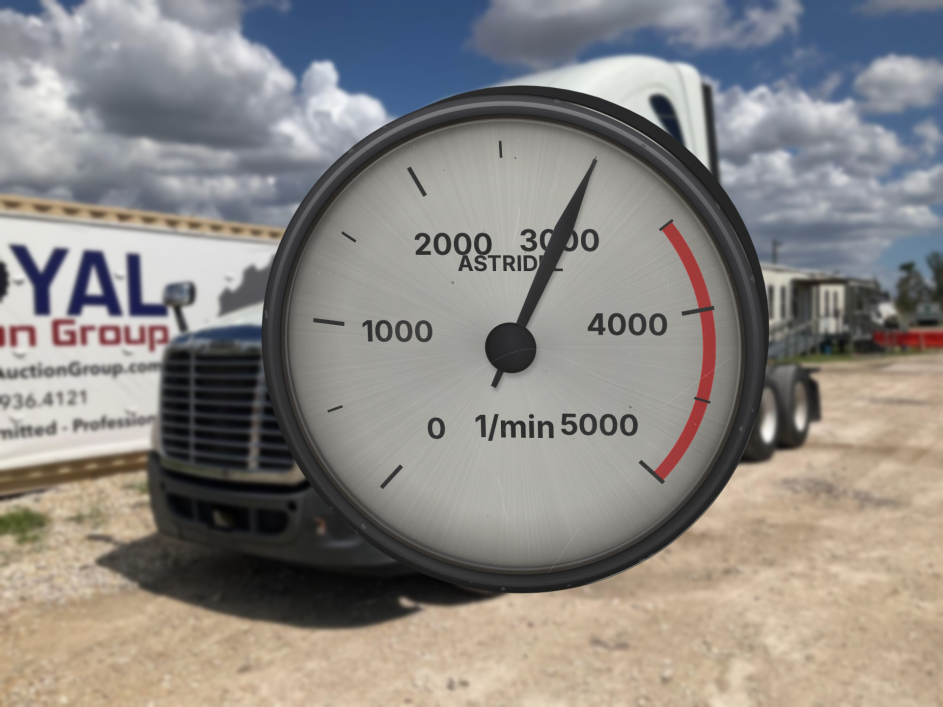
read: 3000 rpm
